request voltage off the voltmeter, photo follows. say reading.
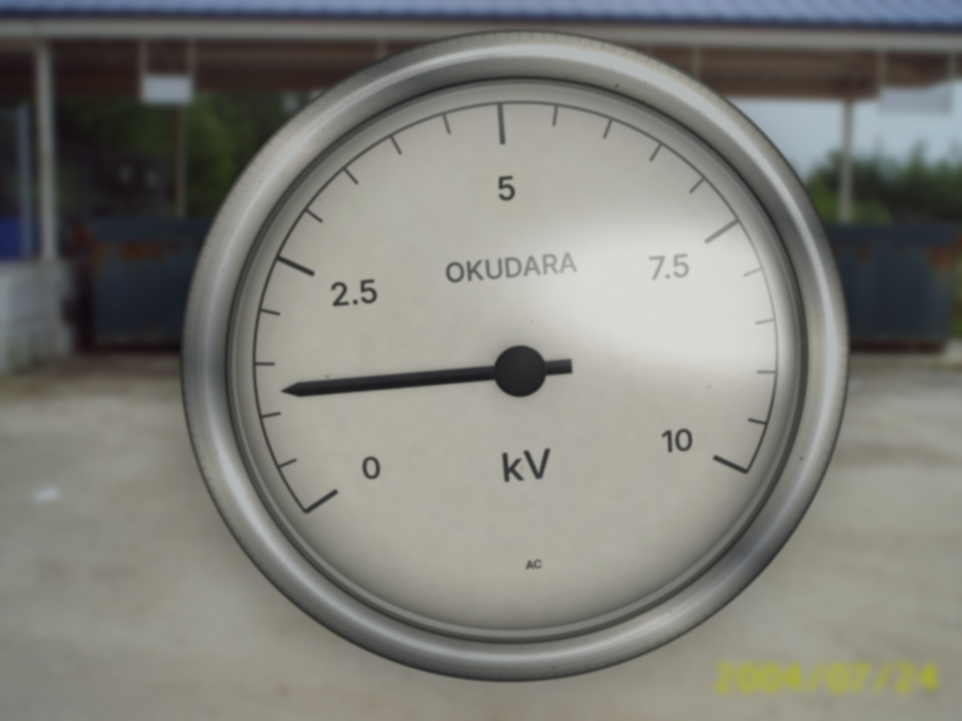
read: 1.25 kV
